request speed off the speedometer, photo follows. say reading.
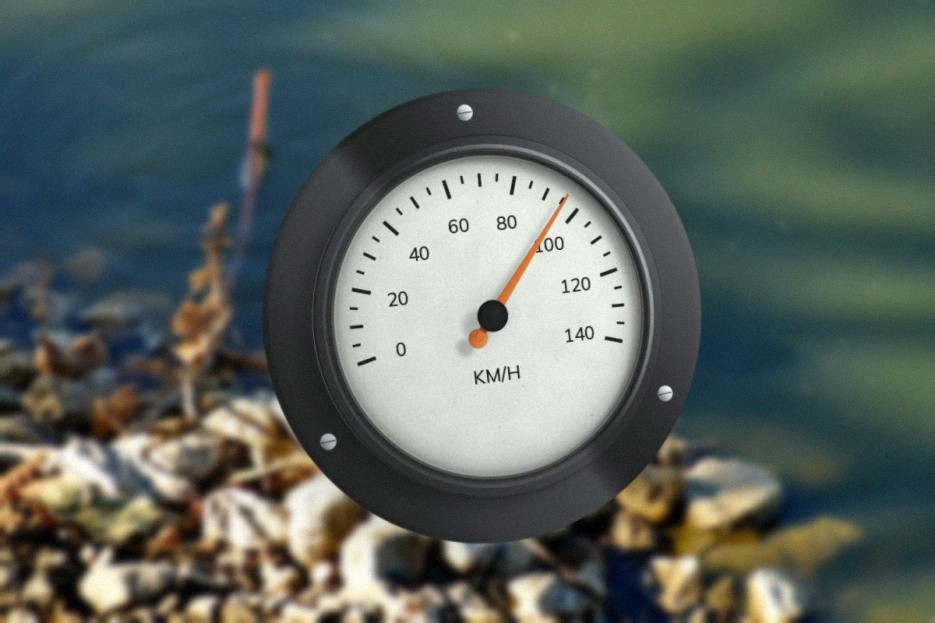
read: 95 km/h
